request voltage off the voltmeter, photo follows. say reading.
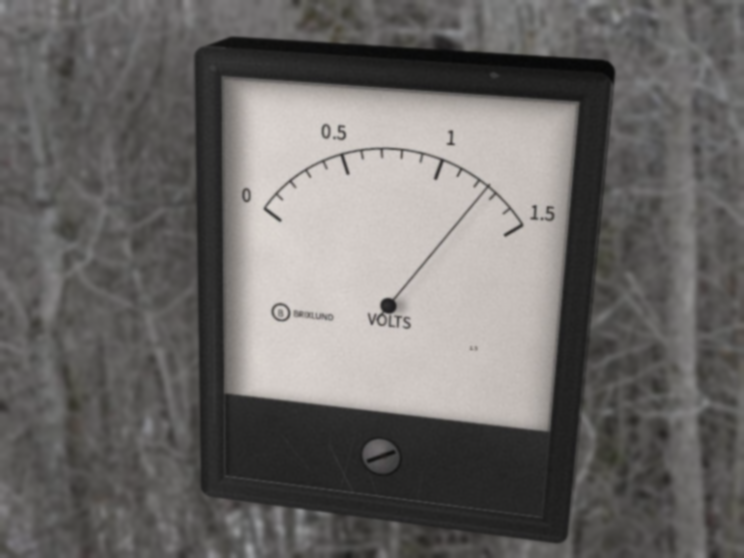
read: 1.25 V
